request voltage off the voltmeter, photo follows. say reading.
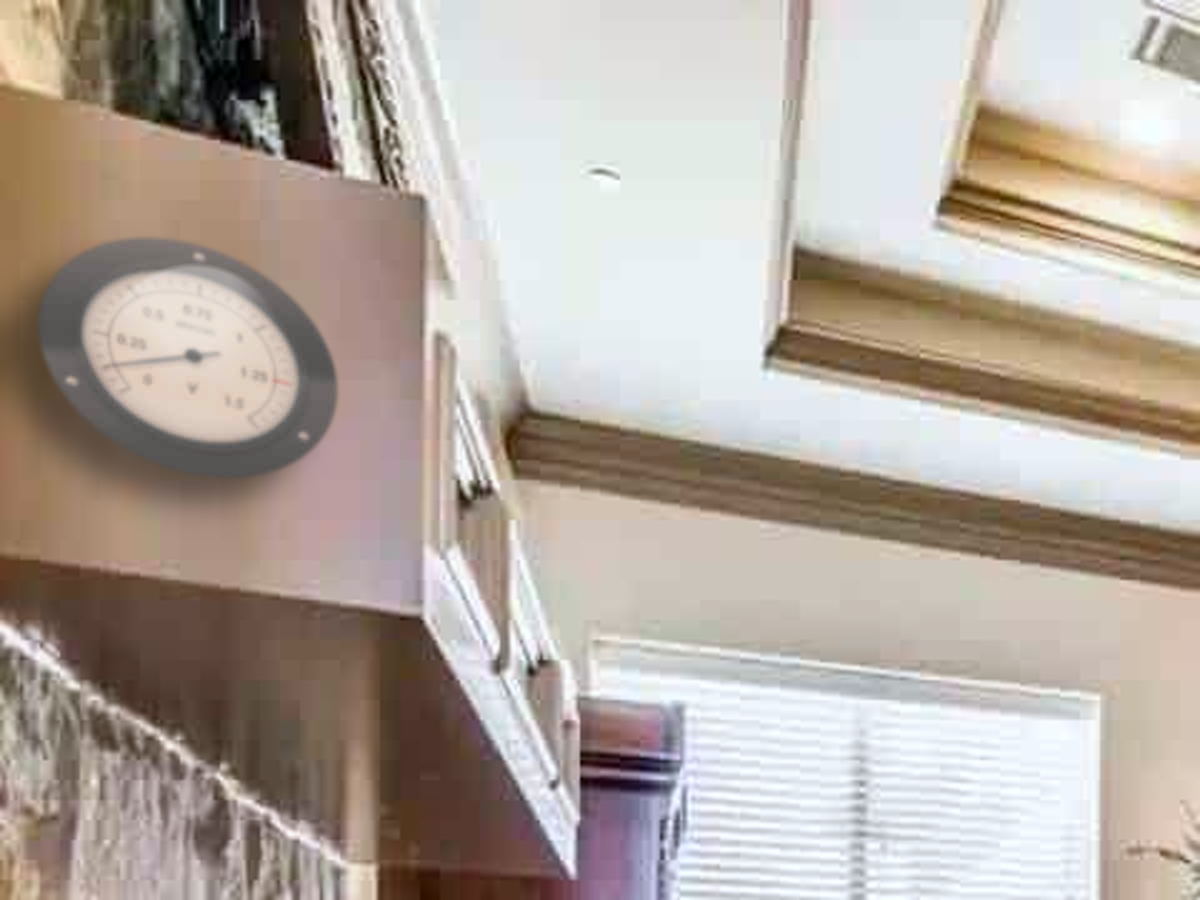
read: 0.1 V
